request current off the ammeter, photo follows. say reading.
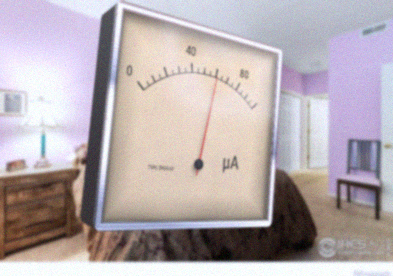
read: 60 µA
